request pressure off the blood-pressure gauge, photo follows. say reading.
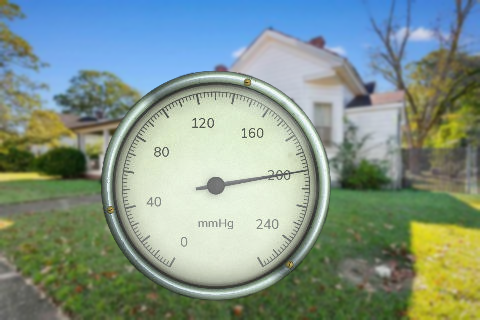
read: 200 mmHg
